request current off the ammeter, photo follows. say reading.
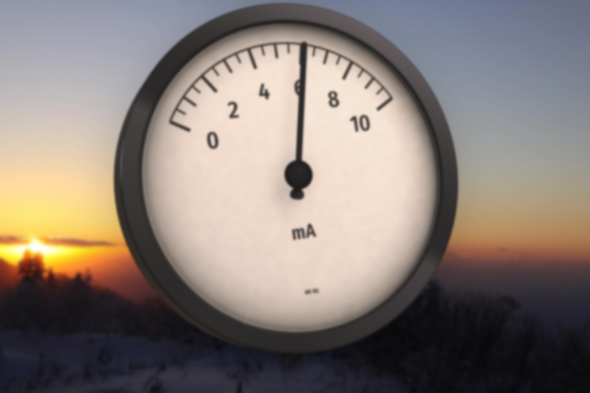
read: 6 mA
